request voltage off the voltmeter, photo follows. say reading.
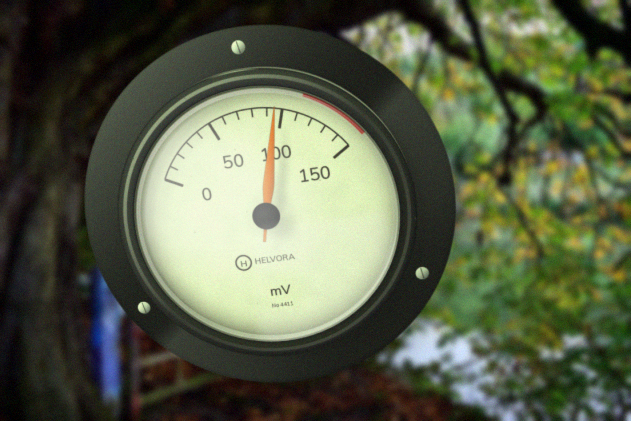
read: 95 mV
